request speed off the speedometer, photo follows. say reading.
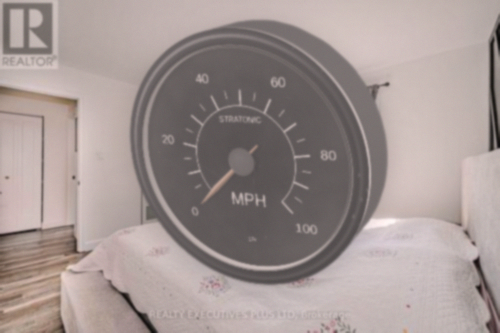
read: 0 mph
